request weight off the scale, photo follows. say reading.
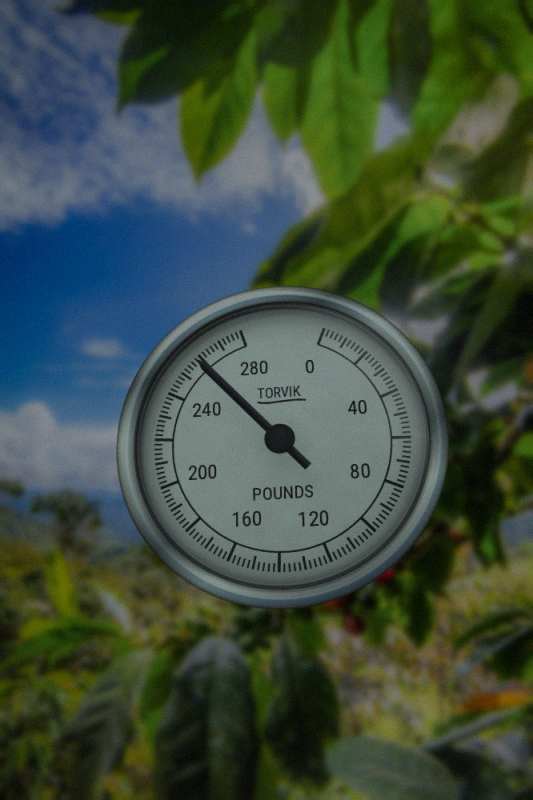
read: 258 lb
